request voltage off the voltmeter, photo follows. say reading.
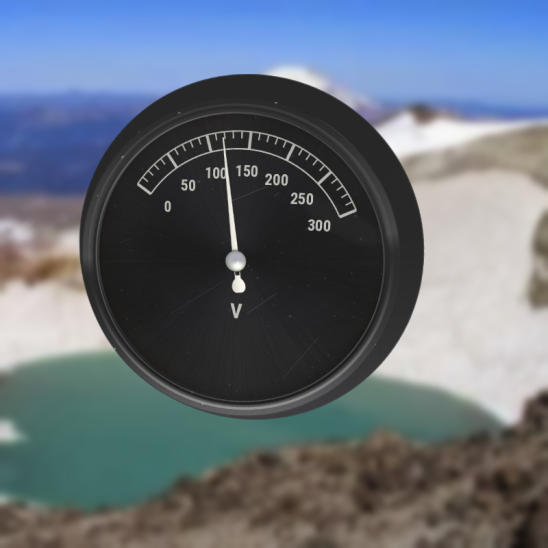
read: 120 V
